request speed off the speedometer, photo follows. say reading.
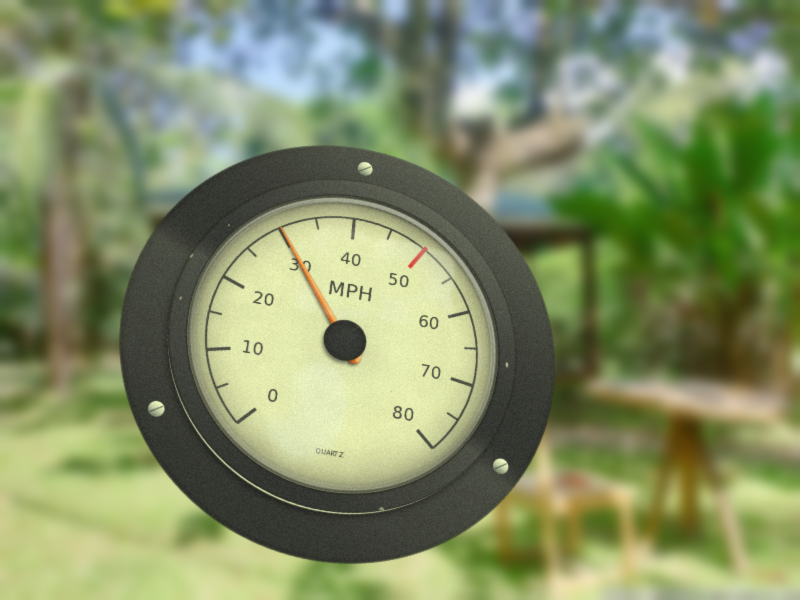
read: 30 mph
